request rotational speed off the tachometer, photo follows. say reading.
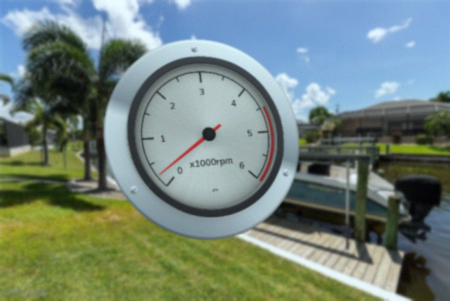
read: 250 rpm
